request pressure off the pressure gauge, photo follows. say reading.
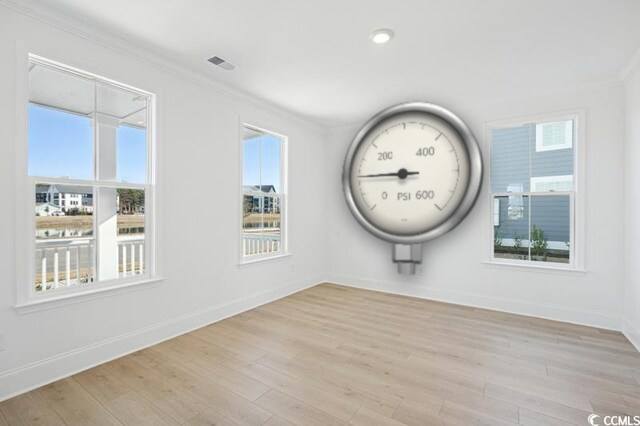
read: 100 psi
